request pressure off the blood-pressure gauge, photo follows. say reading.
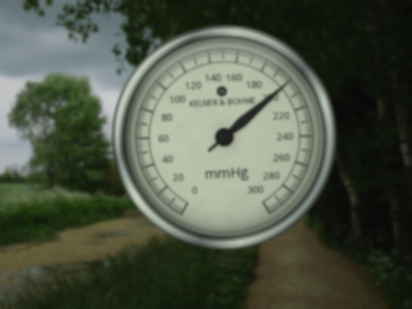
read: 200 mmHg
